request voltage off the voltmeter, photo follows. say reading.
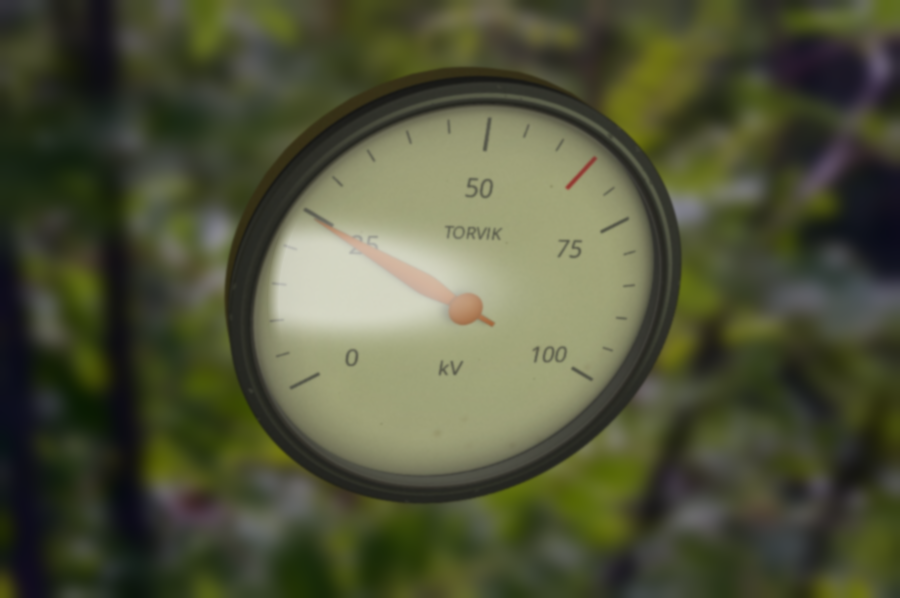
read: 25 kV
